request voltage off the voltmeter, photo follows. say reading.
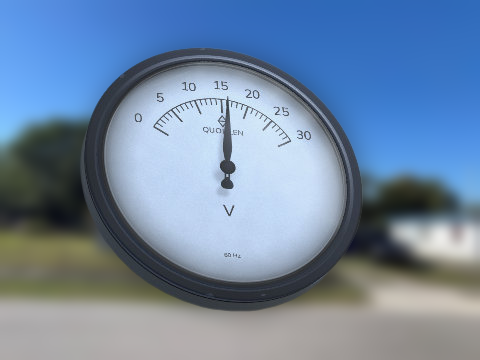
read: 16 V
